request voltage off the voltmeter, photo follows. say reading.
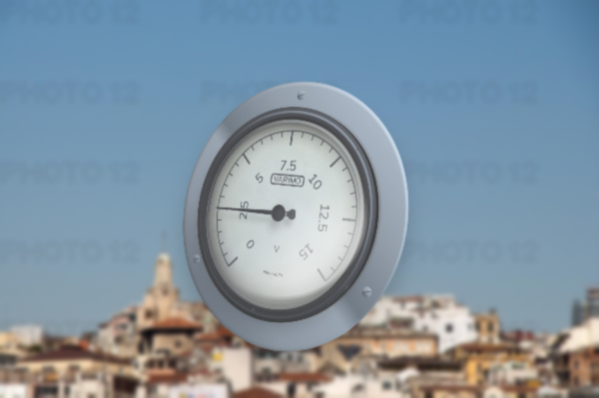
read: 2.5 V
